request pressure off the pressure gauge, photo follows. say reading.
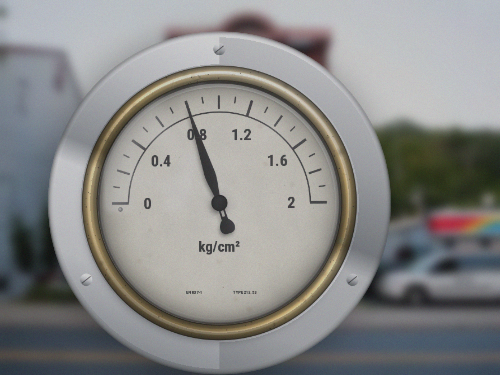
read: 0.8 kg/cm²
